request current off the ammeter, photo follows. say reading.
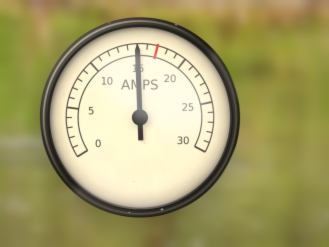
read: 15 A
